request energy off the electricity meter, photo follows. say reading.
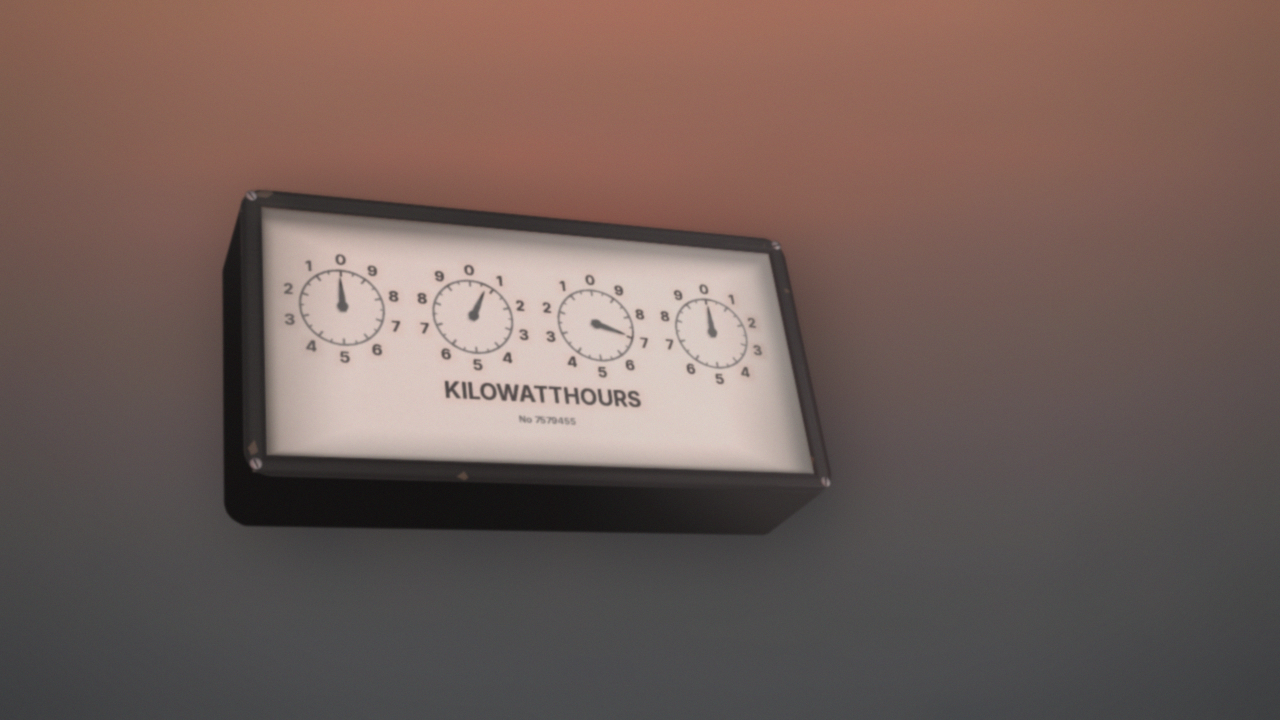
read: 70 kWh
